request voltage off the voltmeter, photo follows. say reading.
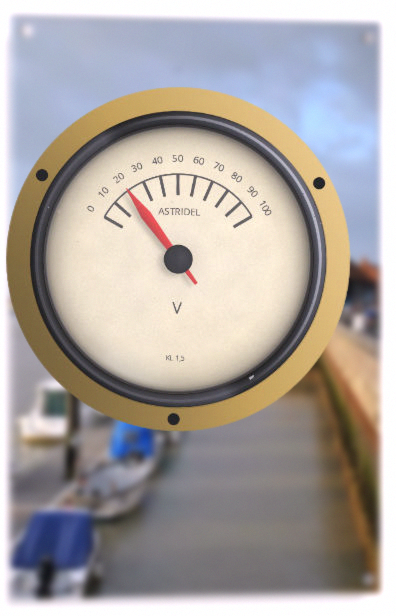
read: 20 V
